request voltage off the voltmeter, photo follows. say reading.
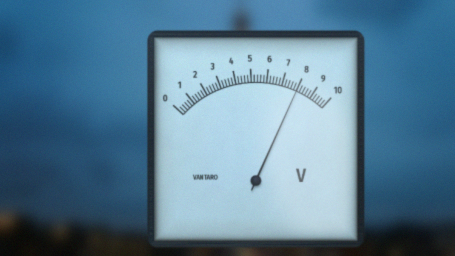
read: 8 V
